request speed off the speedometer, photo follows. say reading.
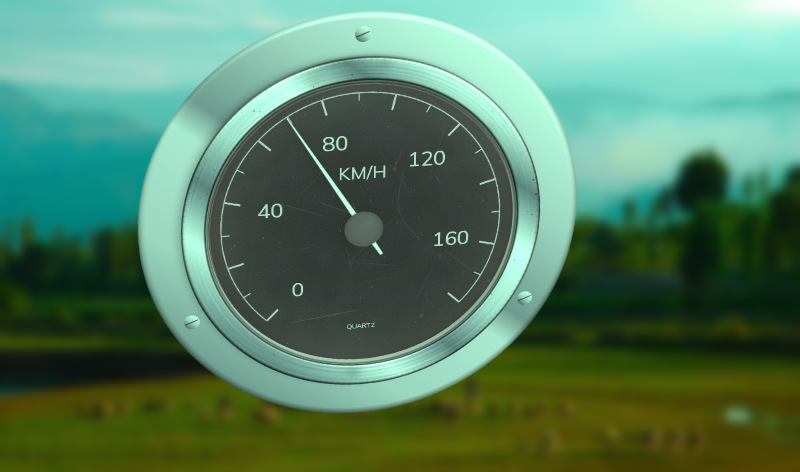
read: 70 km/h
